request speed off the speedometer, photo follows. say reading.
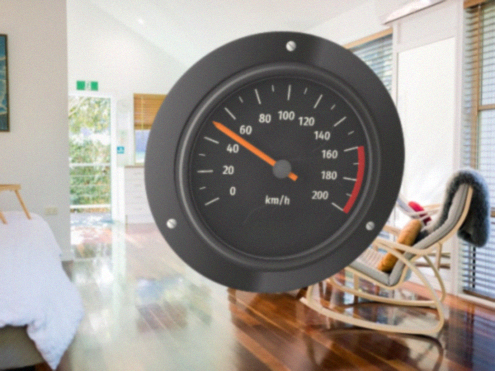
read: 50 km/h
